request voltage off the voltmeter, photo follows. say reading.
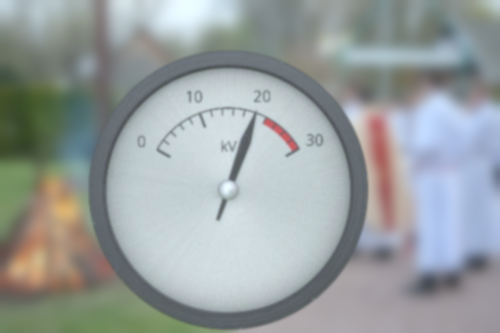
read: 20 kV
